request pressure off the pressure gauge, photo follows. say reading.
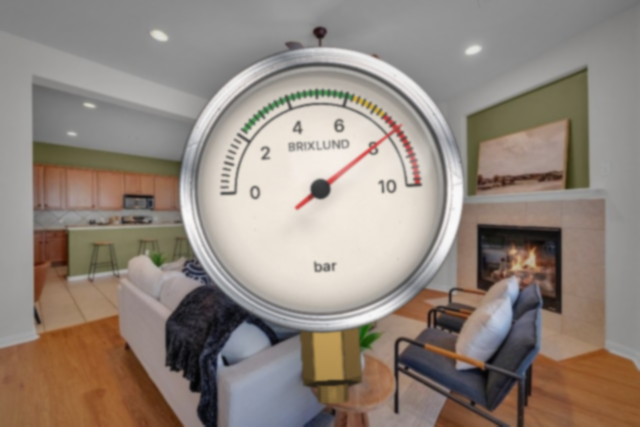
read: 8 bar
